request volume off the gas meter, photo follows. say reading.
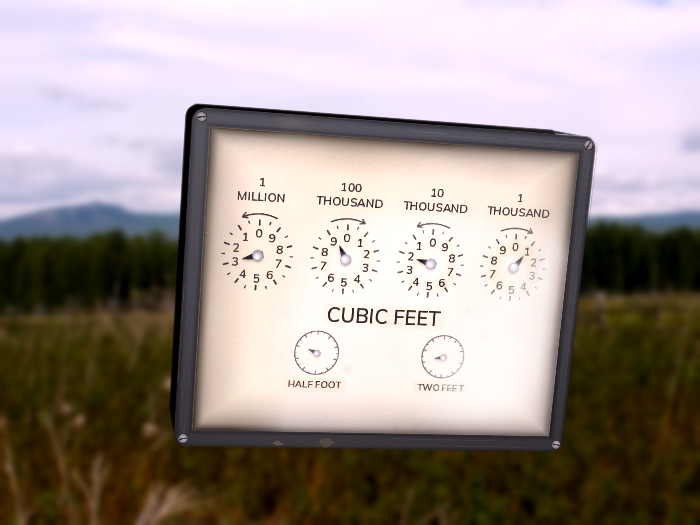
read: 292100 ft³
